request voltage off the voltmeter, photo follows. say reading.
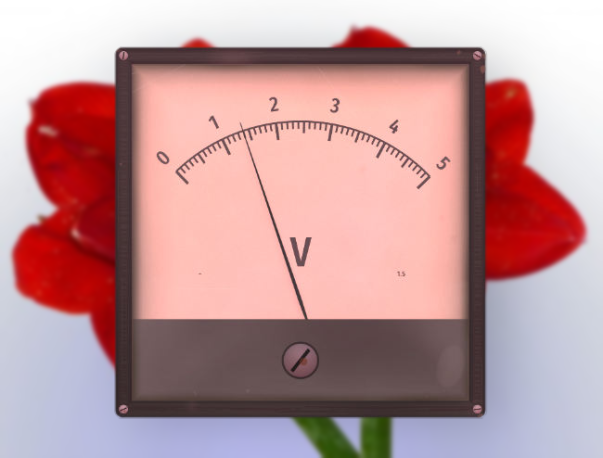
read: 1.4 V
